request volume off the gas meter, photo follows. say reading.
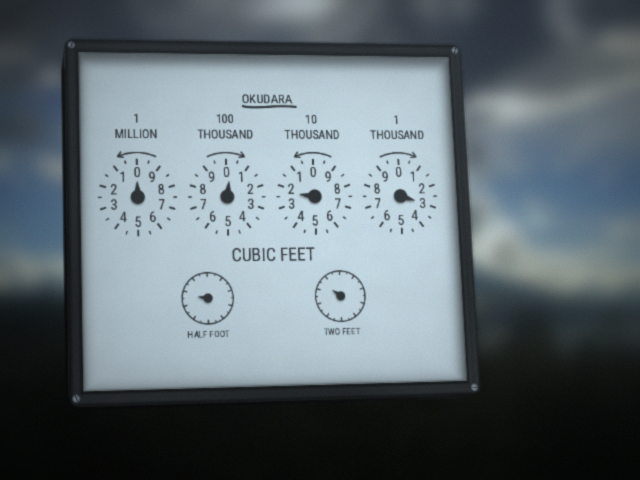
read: 2300 ft³
